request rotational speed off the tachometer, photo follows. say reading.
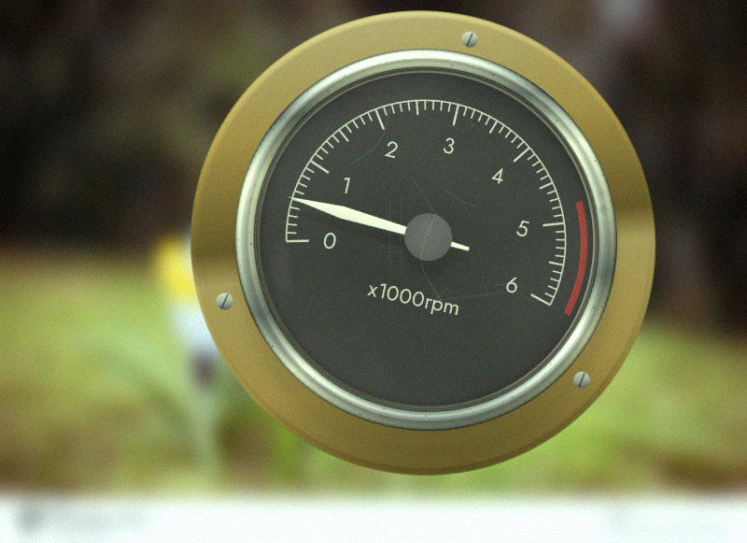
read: 500 rpm
